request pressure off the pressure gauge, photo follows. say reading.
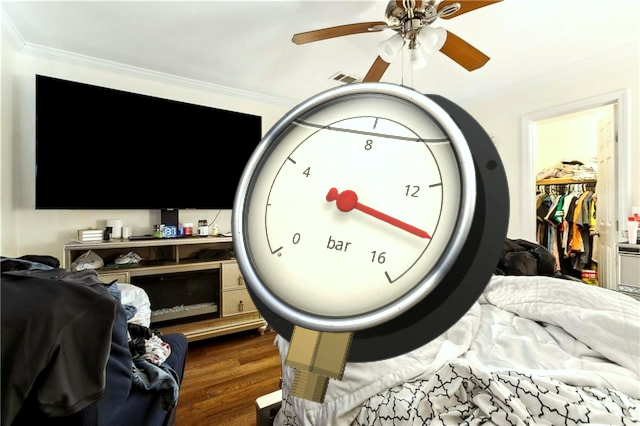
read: 14 bar
